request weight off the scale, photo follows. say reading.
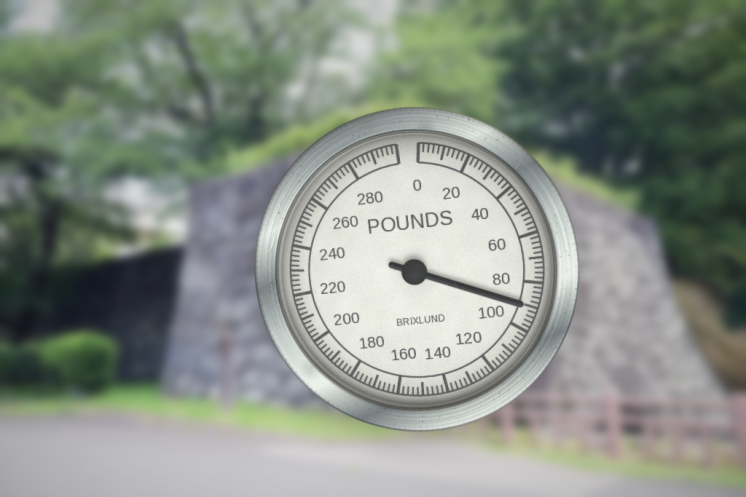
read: 90 lb
